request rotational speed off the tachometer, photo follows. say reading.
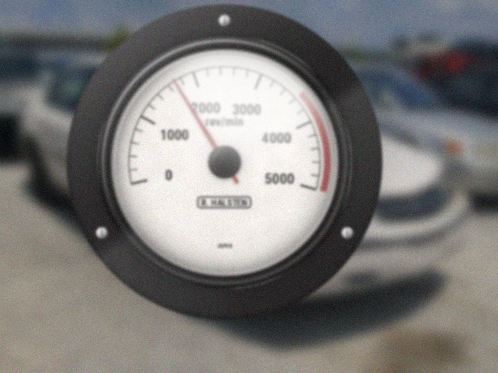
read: 1700 rpm
